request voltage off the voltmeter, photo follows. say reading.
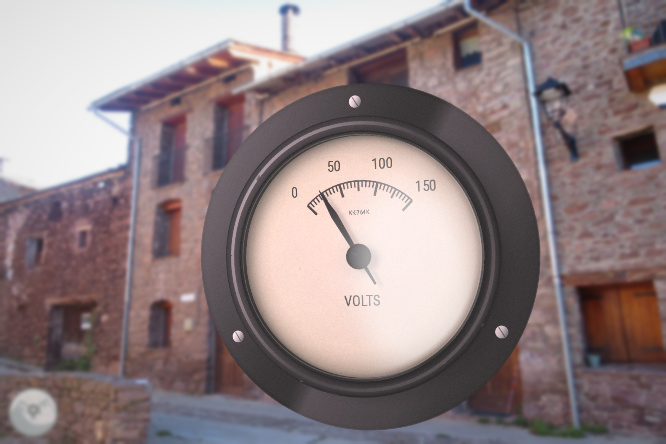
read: 25 V
